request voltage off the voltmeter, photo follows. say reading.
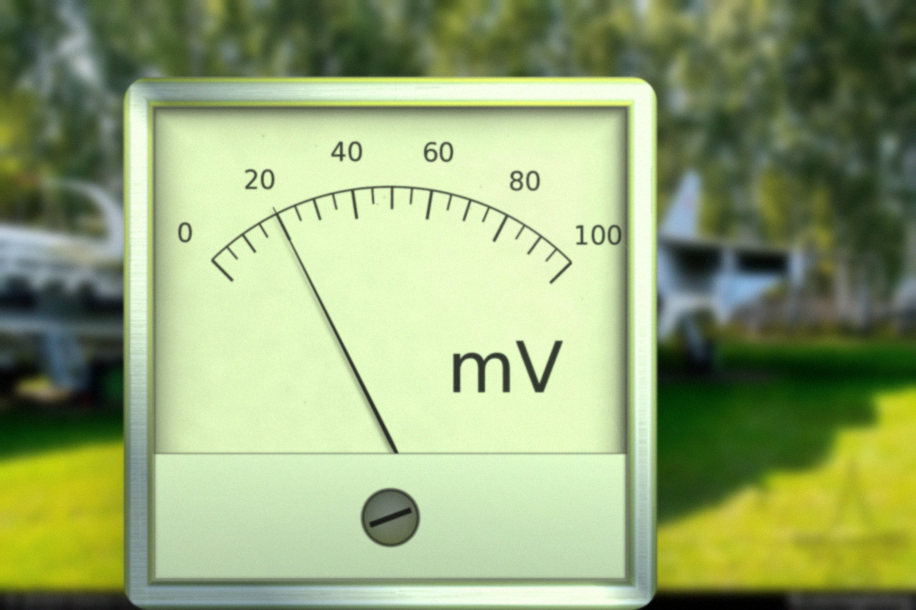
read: 20 mV
